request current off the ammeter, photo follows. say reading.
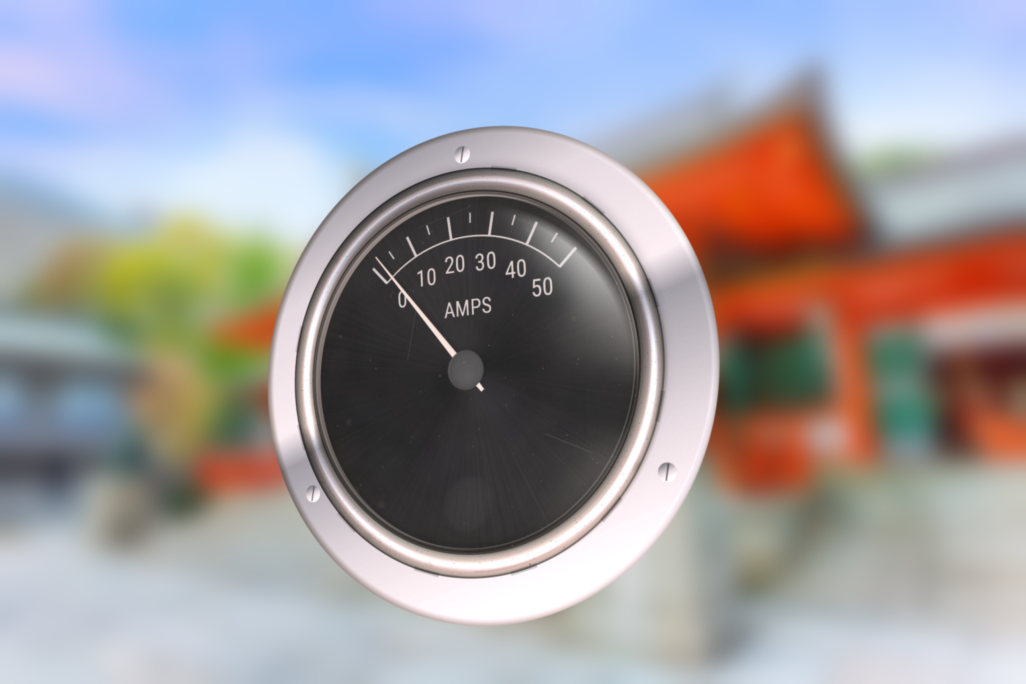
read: 2.5 A
